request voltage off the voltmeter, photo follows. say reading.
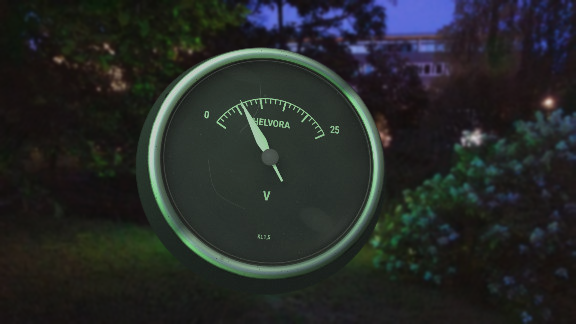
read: 6 V
